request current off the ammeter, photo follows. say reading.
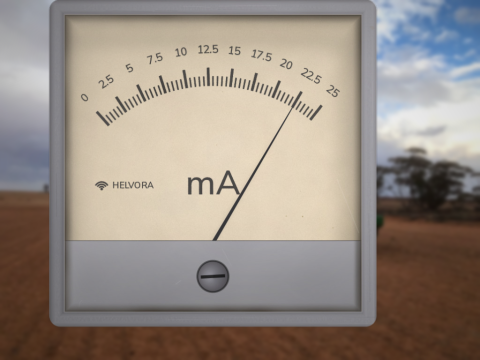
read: 22.5 mA
